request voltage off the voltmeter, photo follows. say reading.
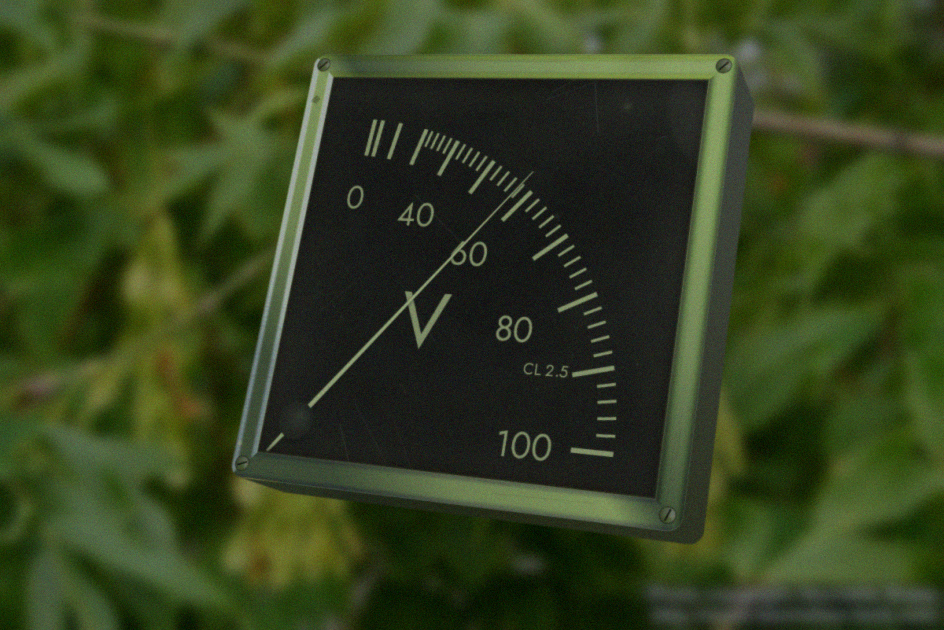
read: 58 V
